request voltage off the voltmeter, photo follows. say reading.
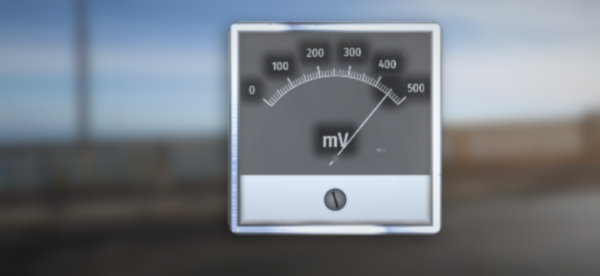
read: 450 mV
